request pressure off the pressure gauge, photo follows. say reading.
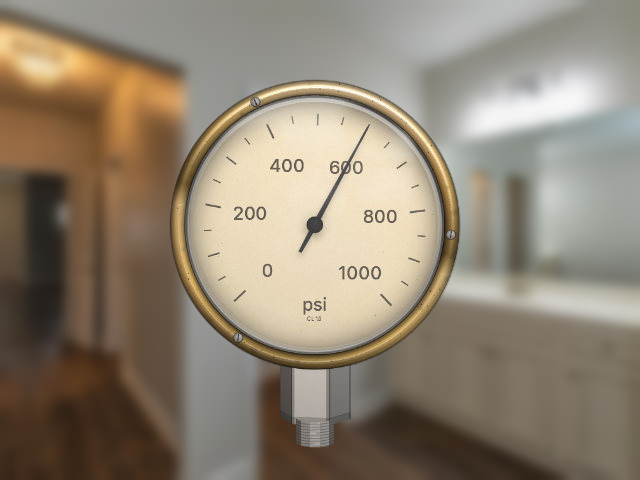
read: 600 psi
